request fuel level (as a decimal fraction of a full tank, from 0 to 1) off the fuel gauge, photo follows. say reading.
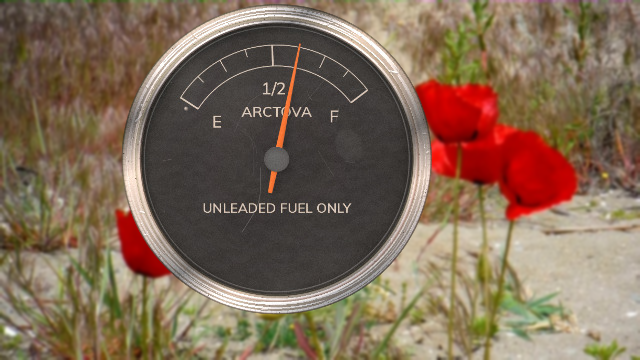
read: 0.625
